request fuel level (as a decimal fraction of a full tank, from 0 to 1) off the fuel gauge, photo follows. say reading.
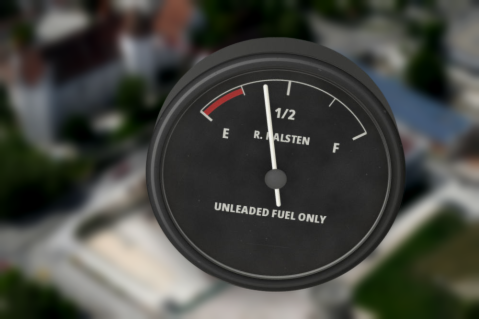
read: 0.375
